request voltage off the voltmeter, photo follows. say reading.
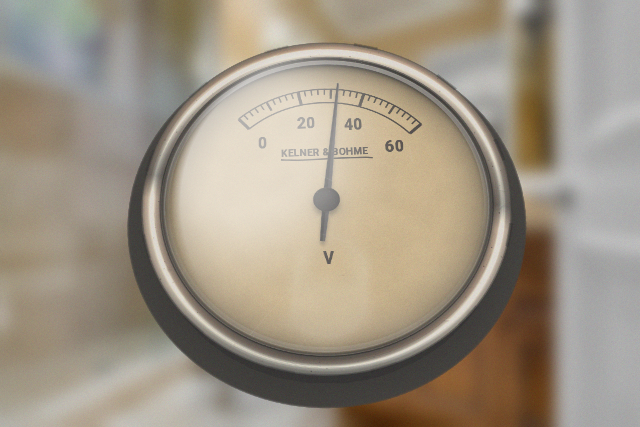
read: 32 V
